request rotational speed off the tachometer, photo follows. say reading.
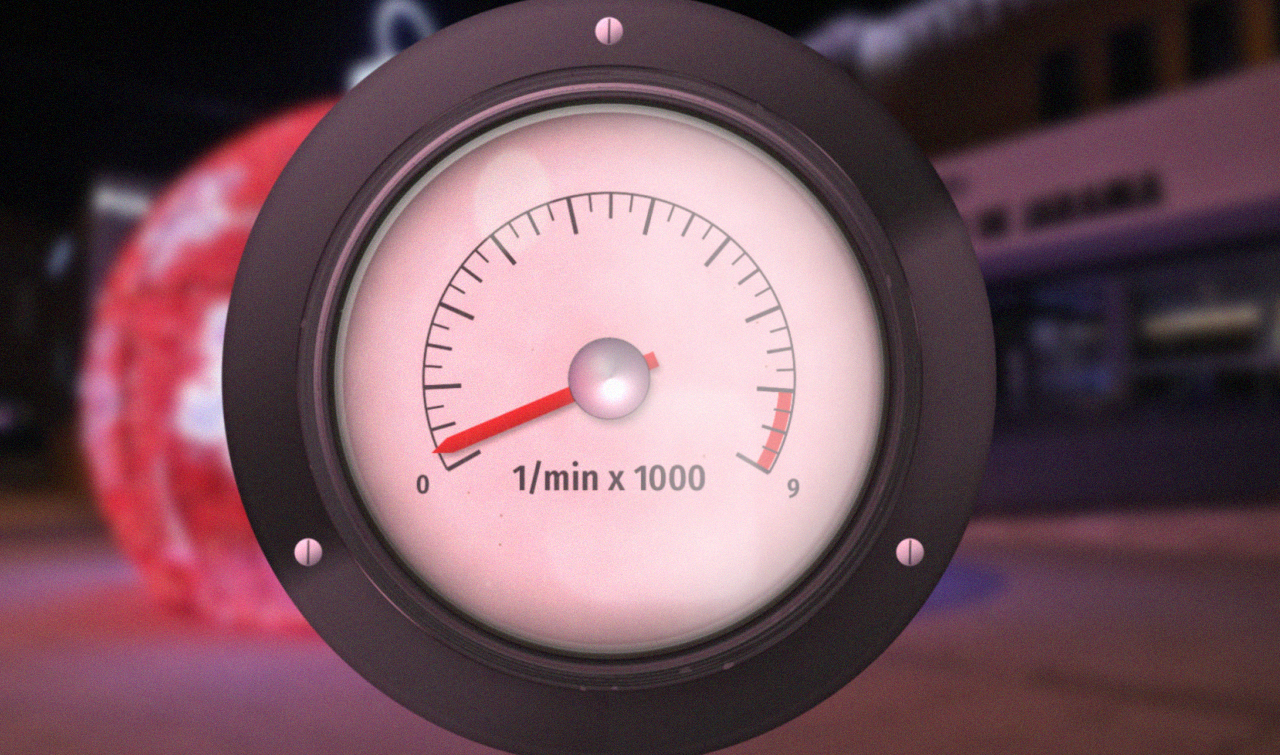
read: 250 rpm
